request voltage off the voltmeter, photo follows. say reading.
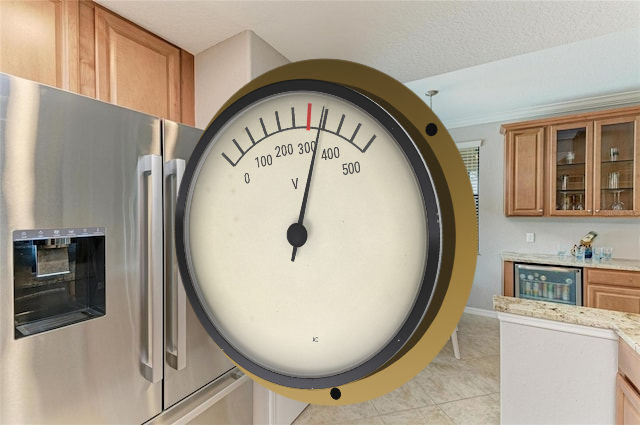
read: 350 V
